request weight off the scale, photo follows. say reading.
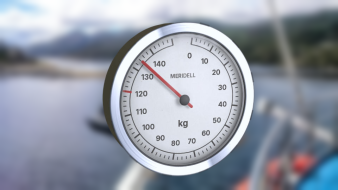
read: 134 kg
